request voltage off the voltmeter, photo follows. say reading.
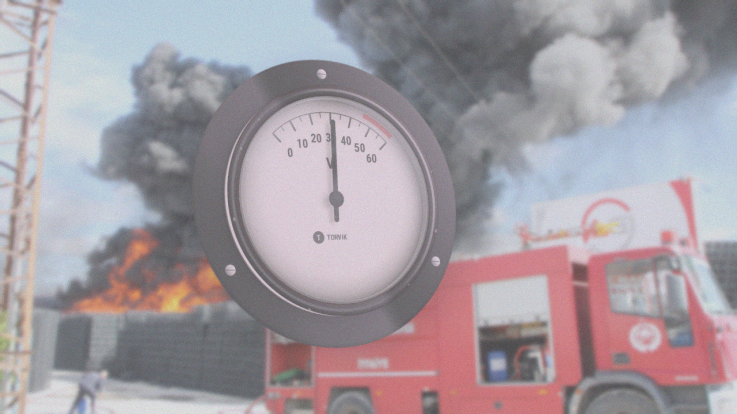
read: 30 V
